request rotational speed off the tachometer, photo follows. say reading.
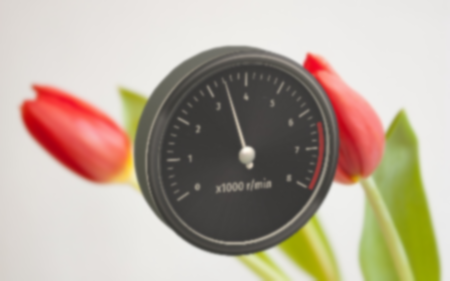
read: 3400 rpm
